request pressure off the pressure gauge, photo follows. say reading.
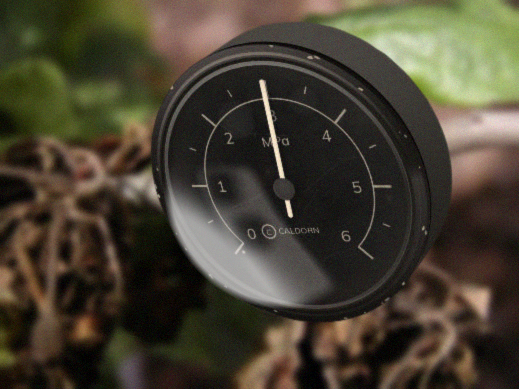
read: 3 MPa
